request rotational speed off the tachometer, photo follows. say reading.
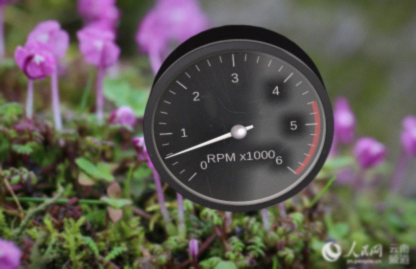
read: 600 rpm
